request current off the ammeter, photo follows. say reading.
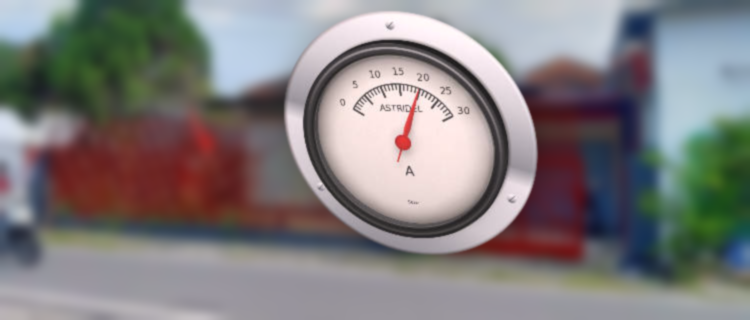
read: 20 A
